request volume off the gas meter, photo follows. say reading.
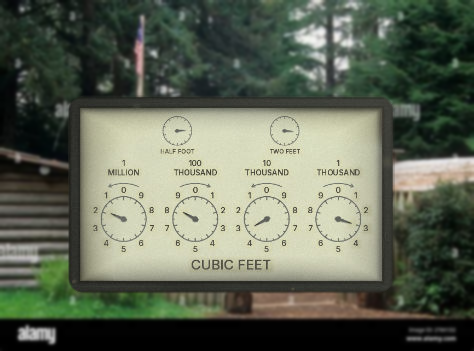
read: 183300 ft³
